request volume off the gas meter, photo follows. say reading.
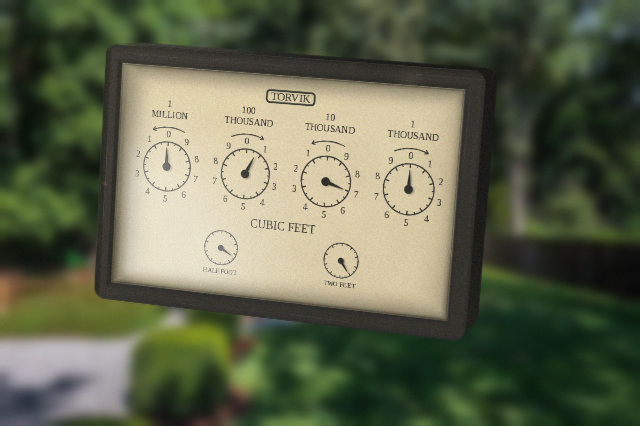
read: 7000 ft³
